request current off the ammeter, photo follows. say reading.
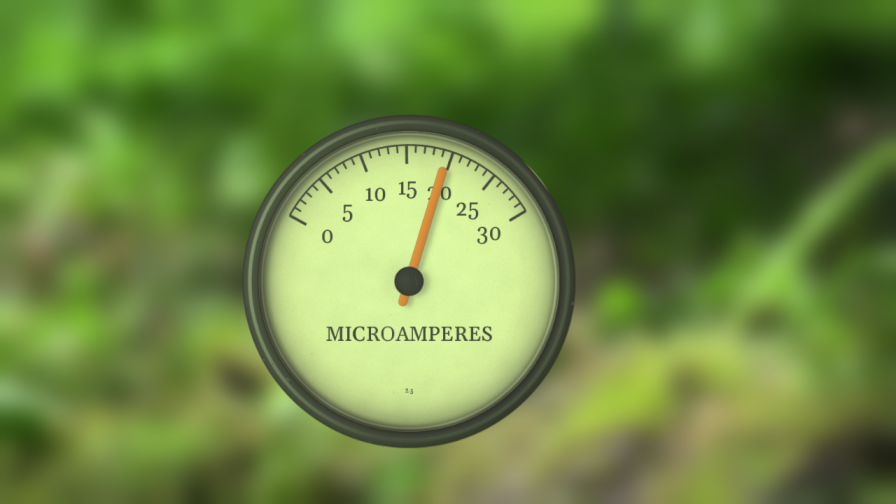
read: 19.5 µA
